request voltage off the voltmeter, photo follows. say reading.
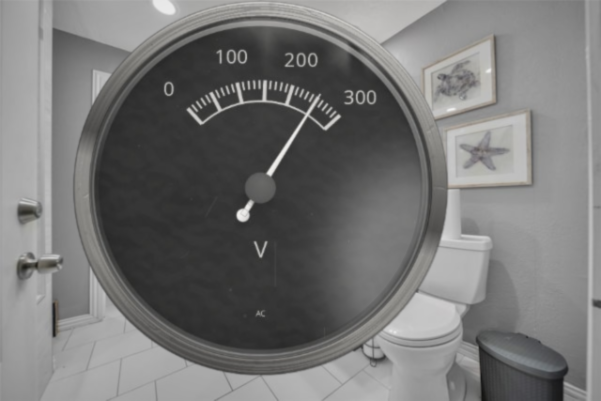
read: 250 V
